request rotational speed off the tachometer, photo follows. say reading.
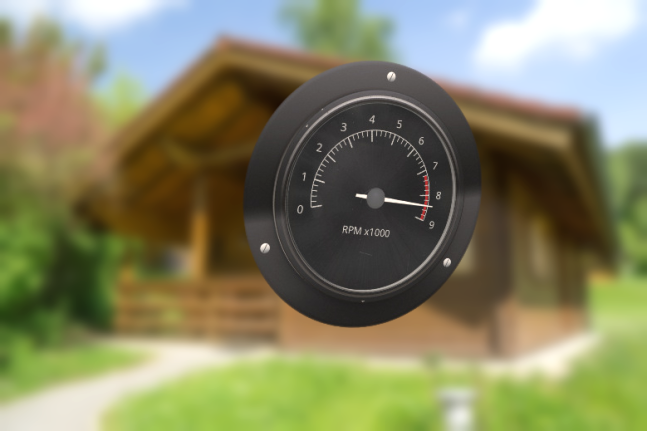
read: 8400 rpm
